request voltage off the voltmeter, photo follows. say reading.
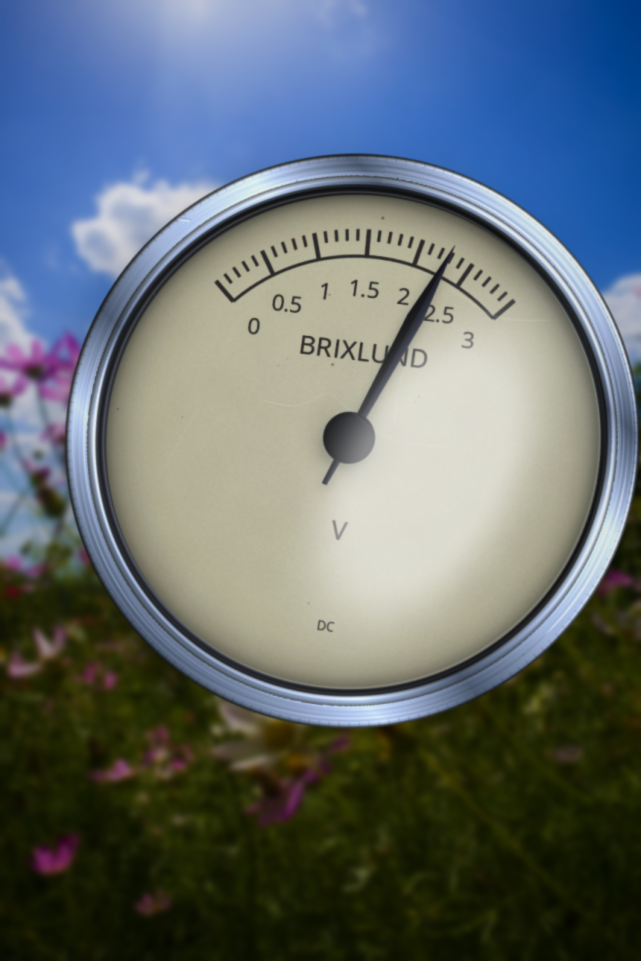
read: 2.3 V
